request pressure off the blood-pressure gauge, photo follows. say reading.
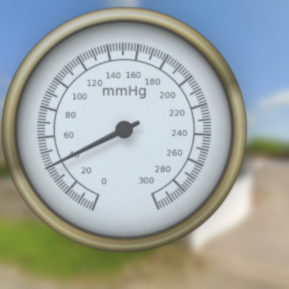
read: 40 mmHg
